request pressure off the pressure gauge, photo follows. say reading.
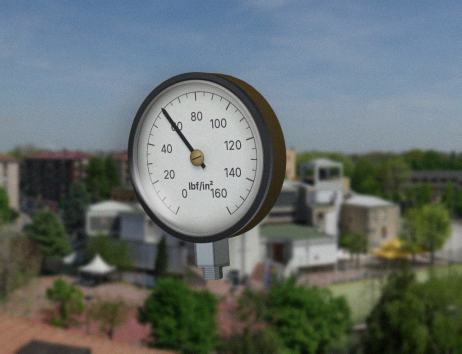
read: 60 psi
